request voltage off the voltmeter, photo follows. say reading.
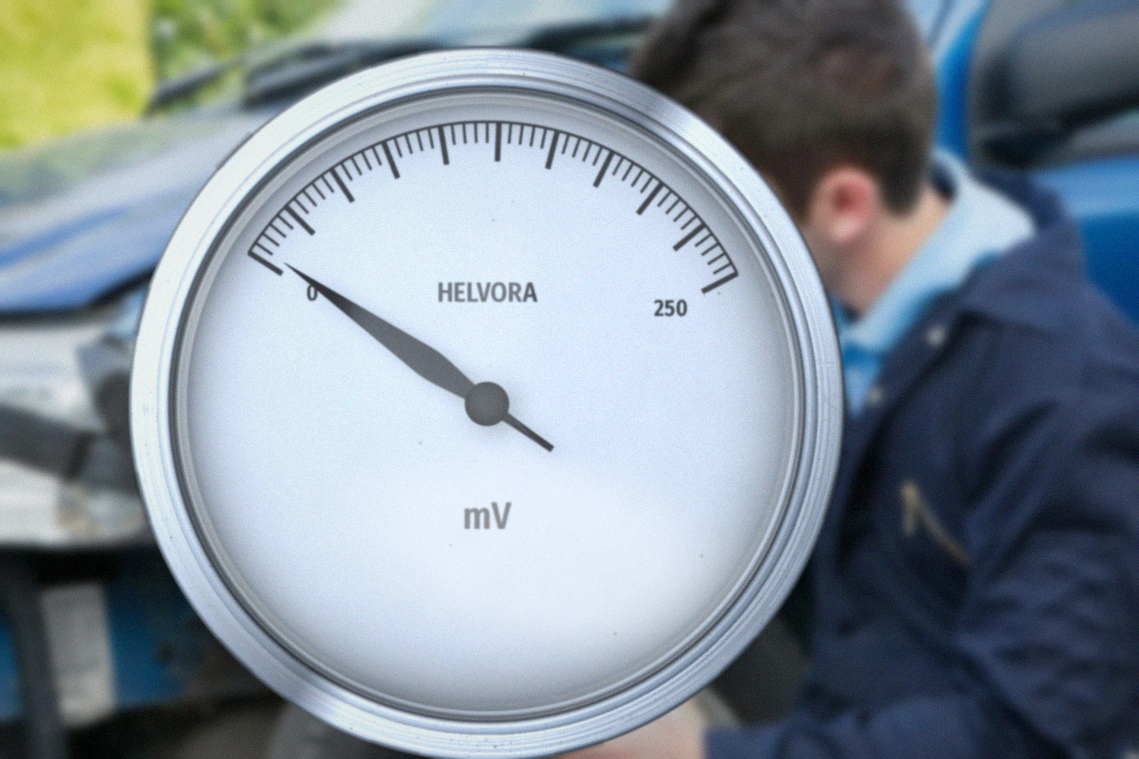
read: 5 mV
